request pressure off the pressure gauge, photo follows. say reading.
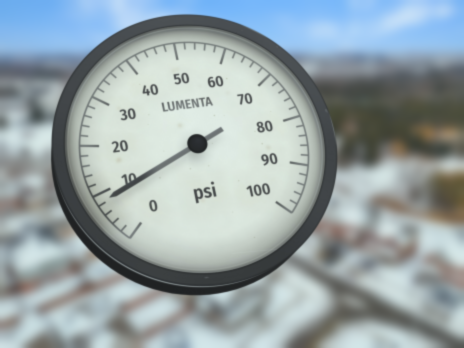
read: 8 psi
